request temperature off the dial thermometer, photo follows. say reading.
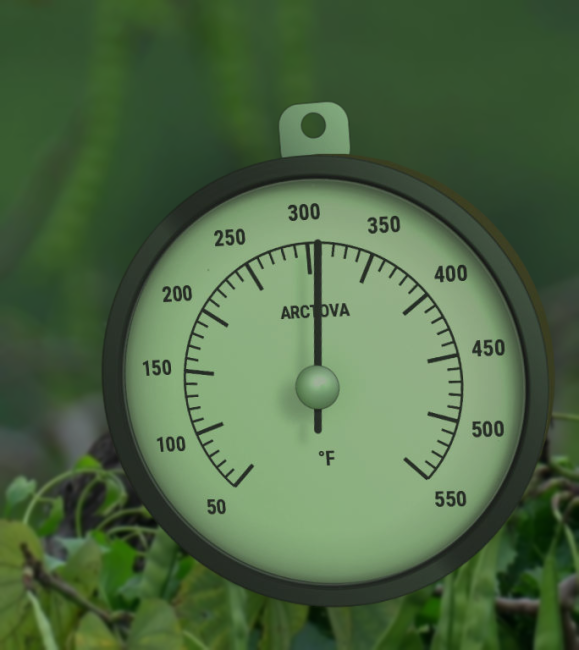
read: 310 °F
